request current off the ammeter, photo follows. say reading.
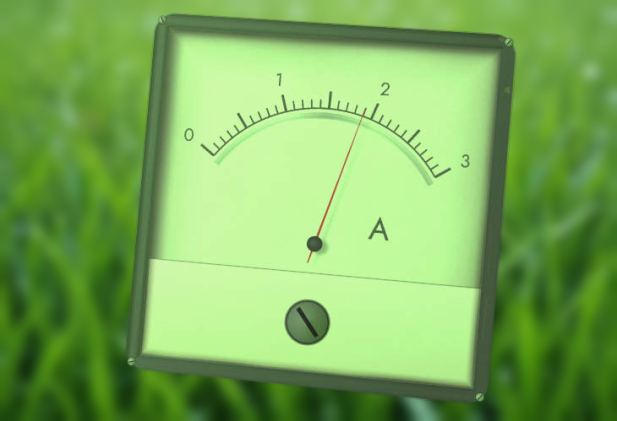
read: 1.9 A
